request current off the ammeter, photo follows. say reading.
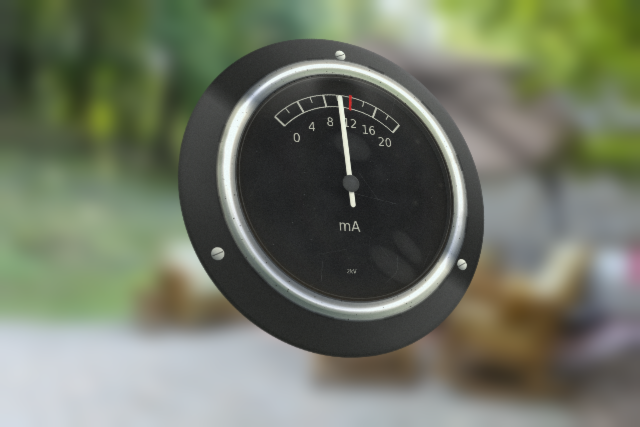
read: 10 mA
